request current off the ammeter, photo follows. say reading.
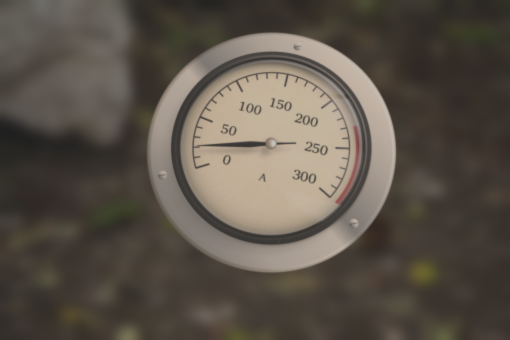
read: 20 A
